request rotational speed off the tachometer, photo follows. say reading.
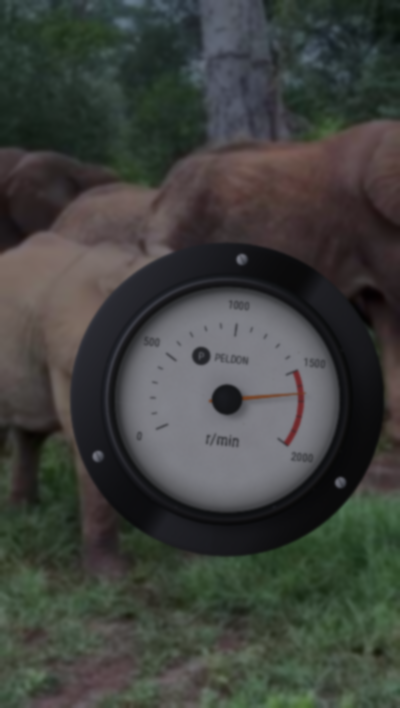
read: 1650 rpm
